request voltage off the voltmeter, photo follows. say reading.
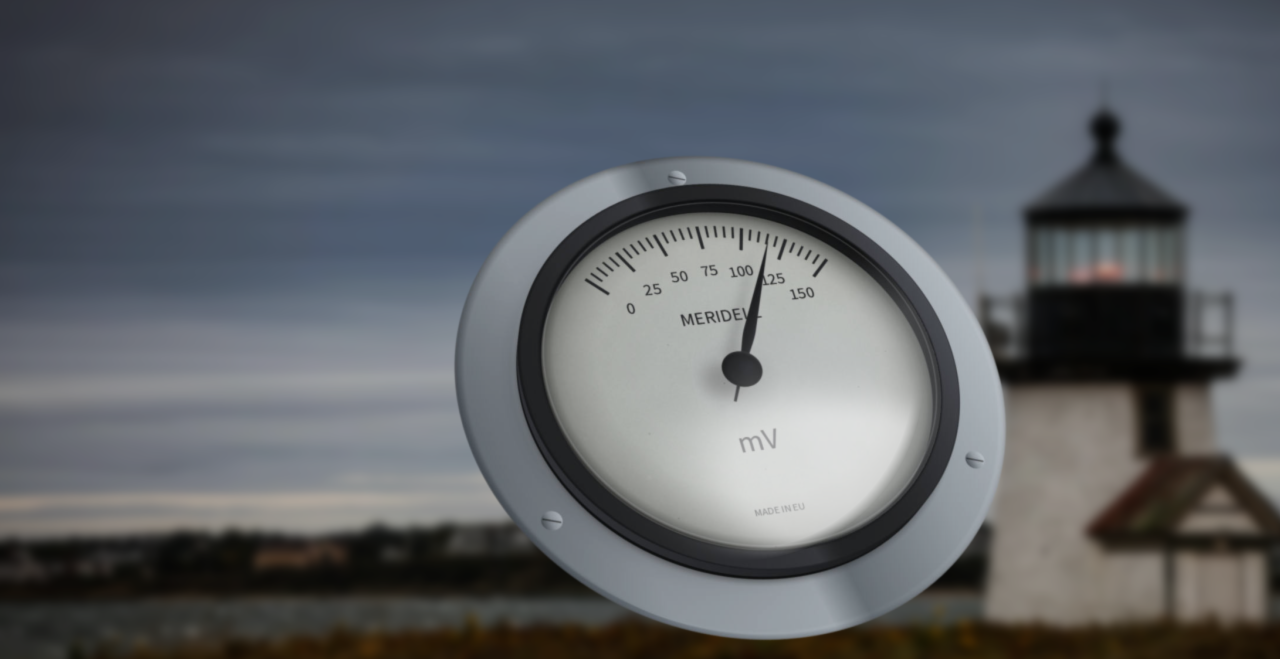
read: 115 mV
